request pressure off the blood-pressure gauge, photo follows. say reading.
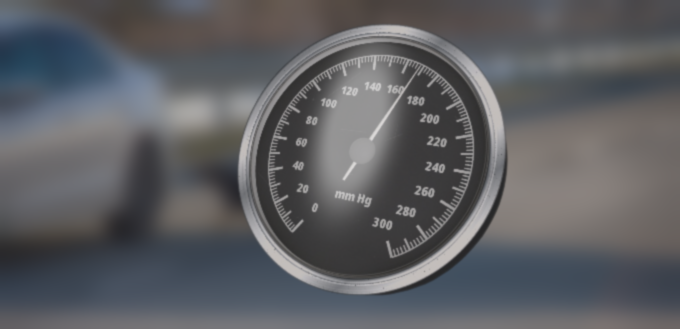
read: 170 mmHg
